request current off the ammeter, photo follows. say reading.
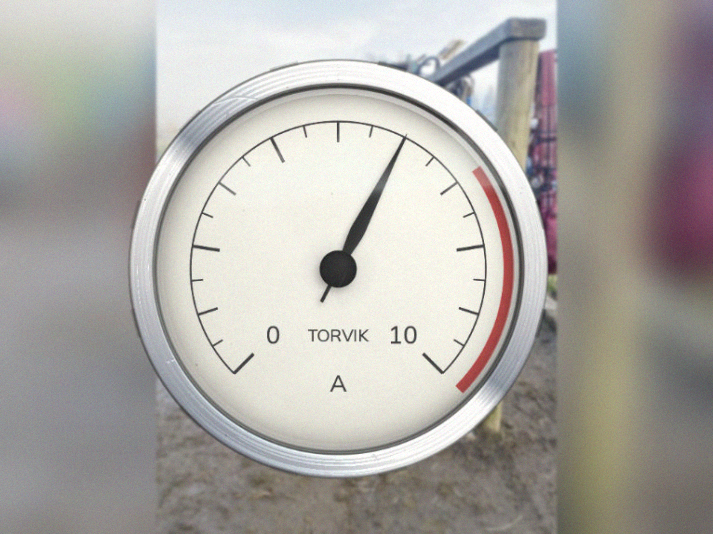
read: 6 A
